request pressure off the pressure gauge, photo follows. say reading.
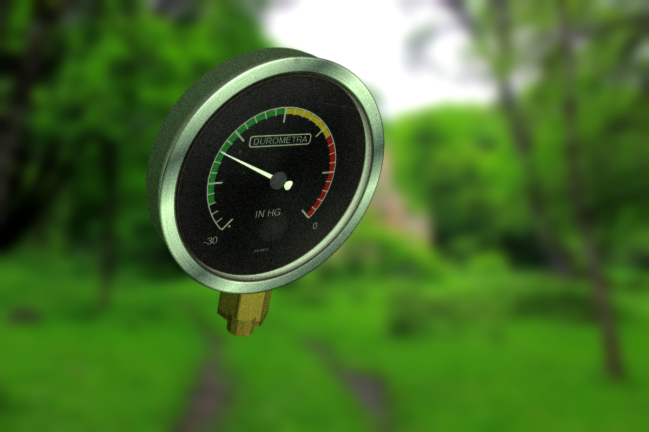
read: -22 inHg
